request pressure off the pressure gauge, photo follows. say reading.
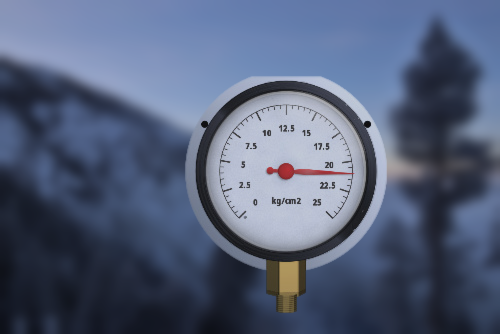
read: 21 kg/cm²
